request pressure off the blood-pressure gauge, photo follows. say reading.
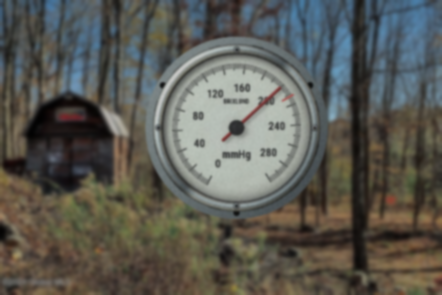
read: 200 mmHg
